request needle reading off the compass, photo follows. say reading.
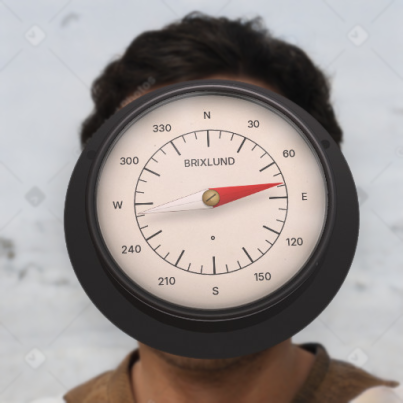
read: 80 °
